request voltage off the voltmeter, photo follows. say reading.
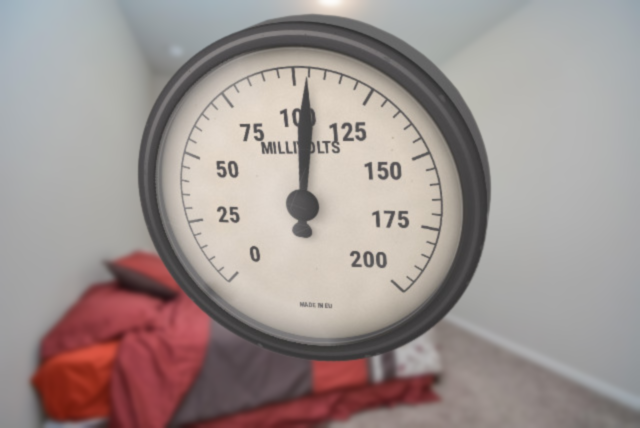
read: 105 mV
